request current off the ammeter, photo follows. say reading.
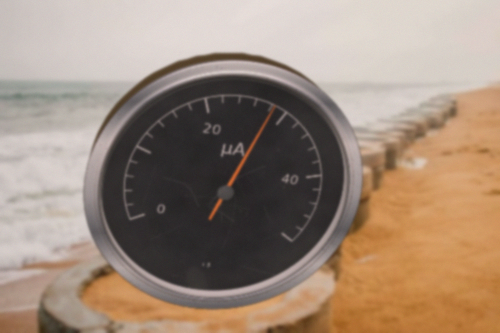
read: 28 µA
